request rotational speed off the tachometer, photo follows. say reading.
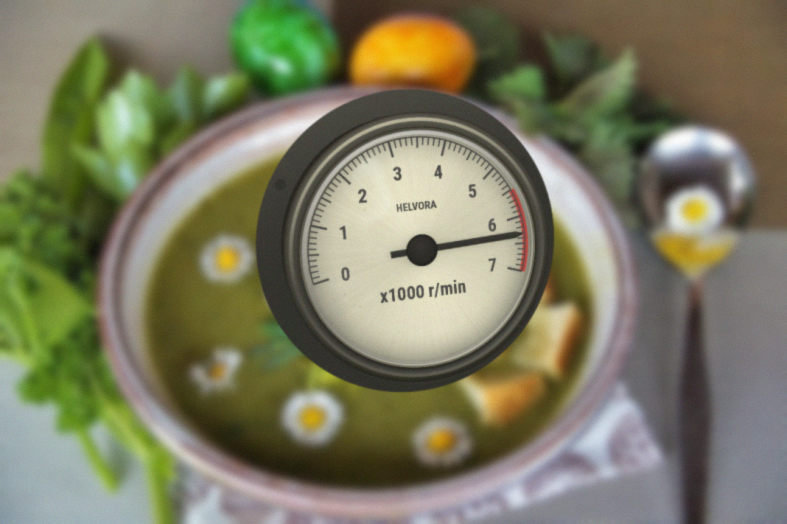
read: 6300 rpm
